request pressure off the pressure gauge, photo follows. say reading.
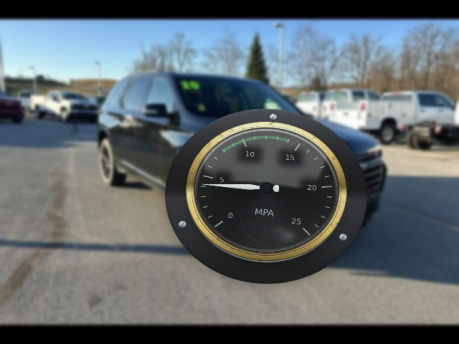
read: 4 MPa
